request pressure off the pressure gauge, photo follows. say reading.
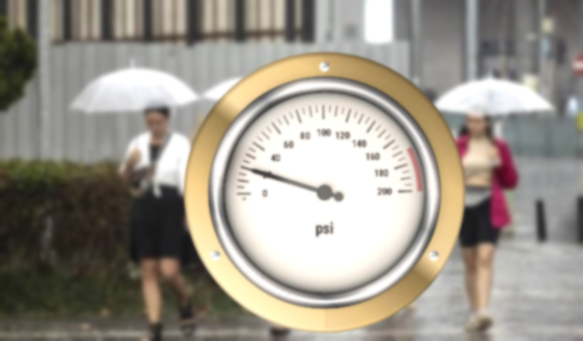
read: 20 psi
